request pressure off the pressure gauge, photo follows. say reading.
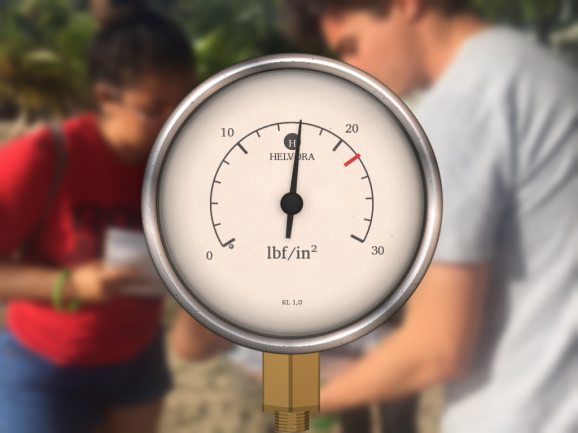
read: 16 psi
